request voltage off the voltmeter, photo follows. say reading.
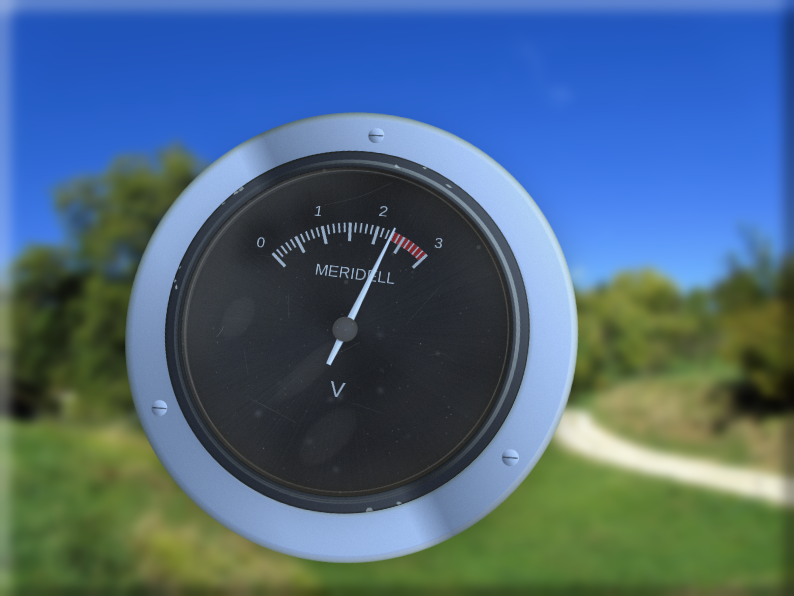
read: 2.3 V
